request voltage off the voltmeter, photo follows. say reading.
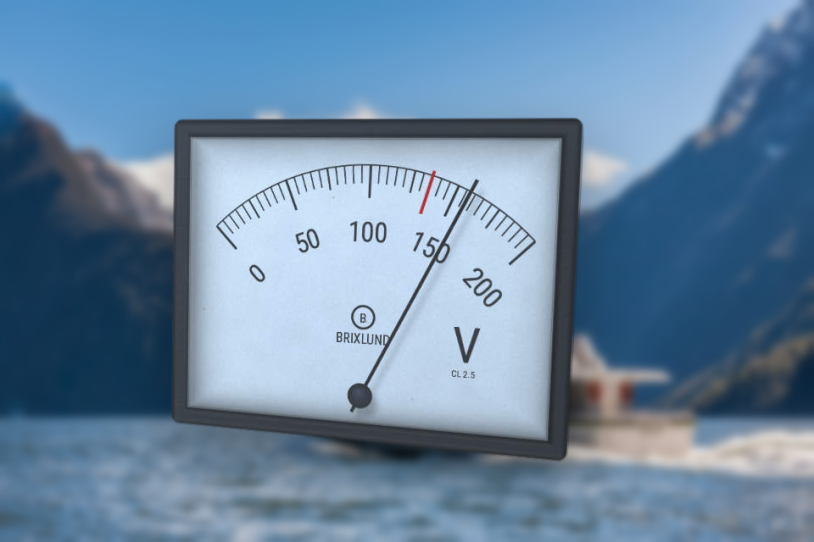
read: 157.5 V
